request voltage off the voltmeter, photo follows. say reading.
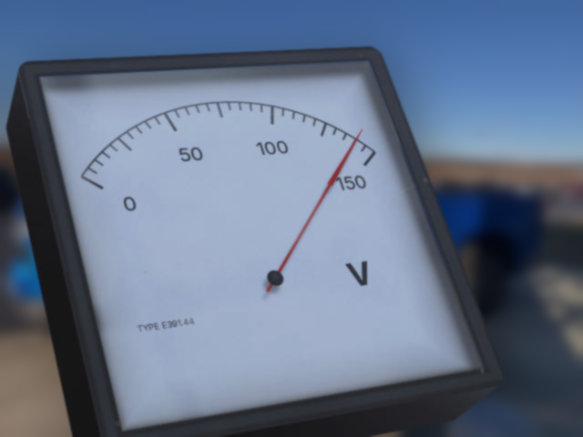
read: 140 V
